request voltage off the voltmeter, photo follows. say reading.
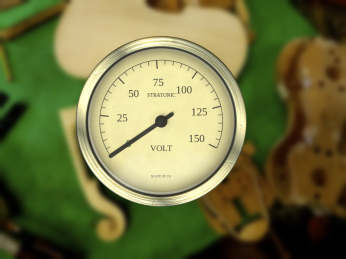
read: 0 V
